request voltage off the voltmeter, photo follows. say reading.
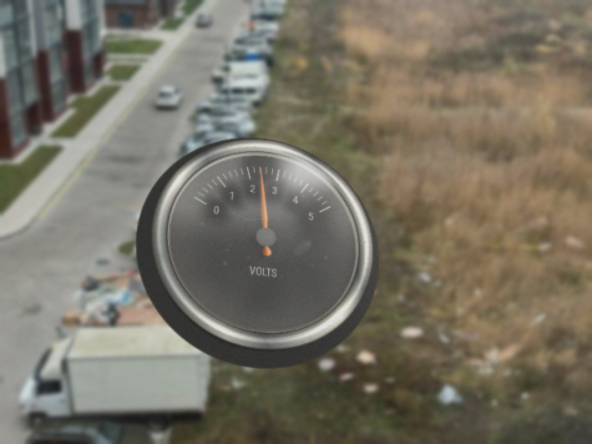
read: 2.4 V
